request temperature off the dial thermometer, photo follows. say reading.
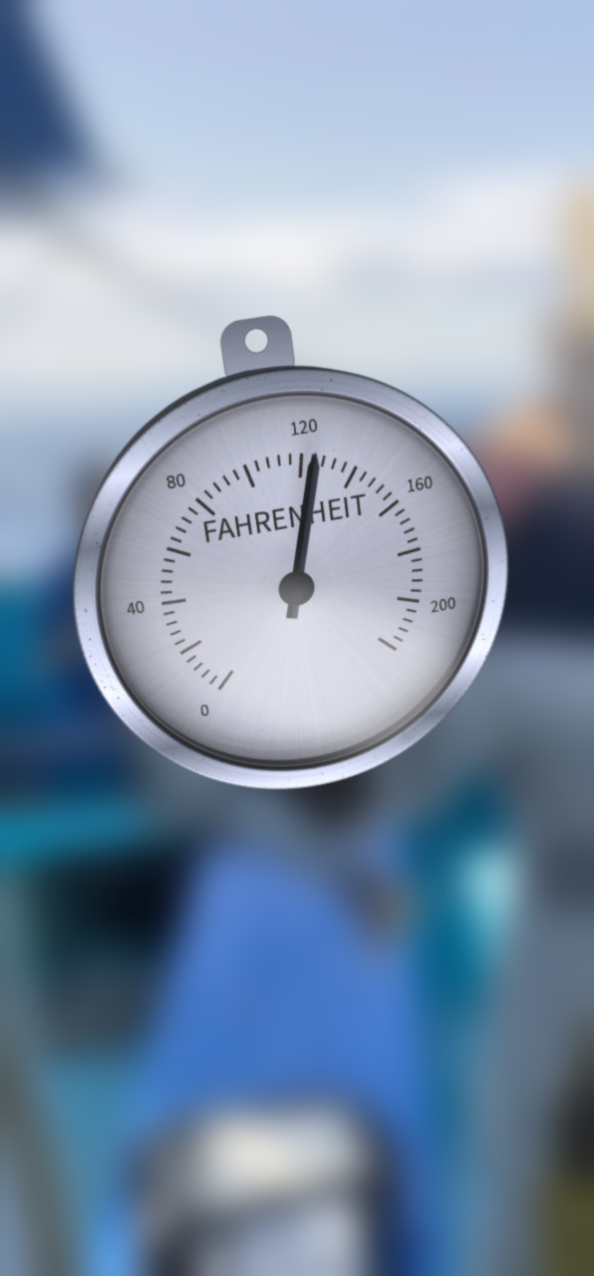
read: 124 °F
